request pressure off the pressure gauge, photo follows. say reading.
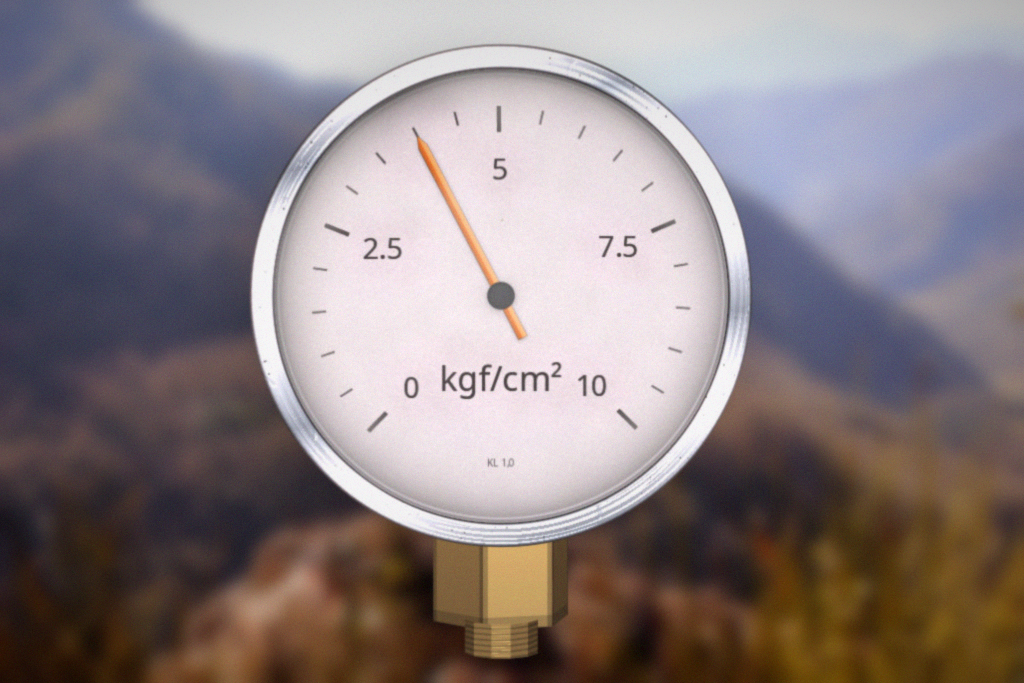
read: 4 kg/cm²
